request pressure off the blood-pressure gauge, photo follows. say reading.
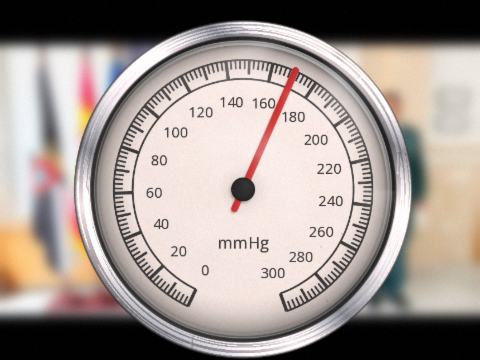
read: 170 mmHg
